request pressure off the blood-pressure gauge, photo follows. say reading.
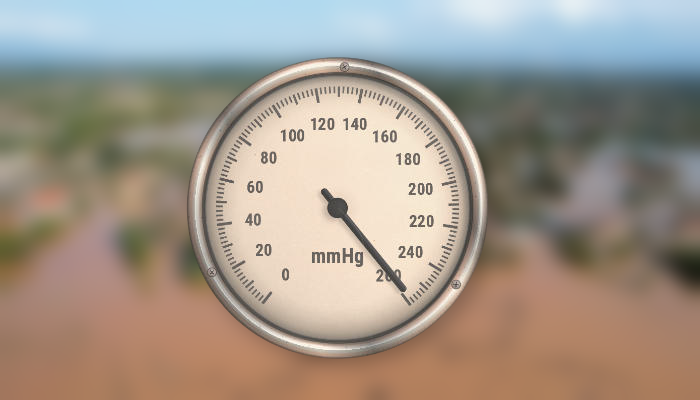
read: 258 mmHg
